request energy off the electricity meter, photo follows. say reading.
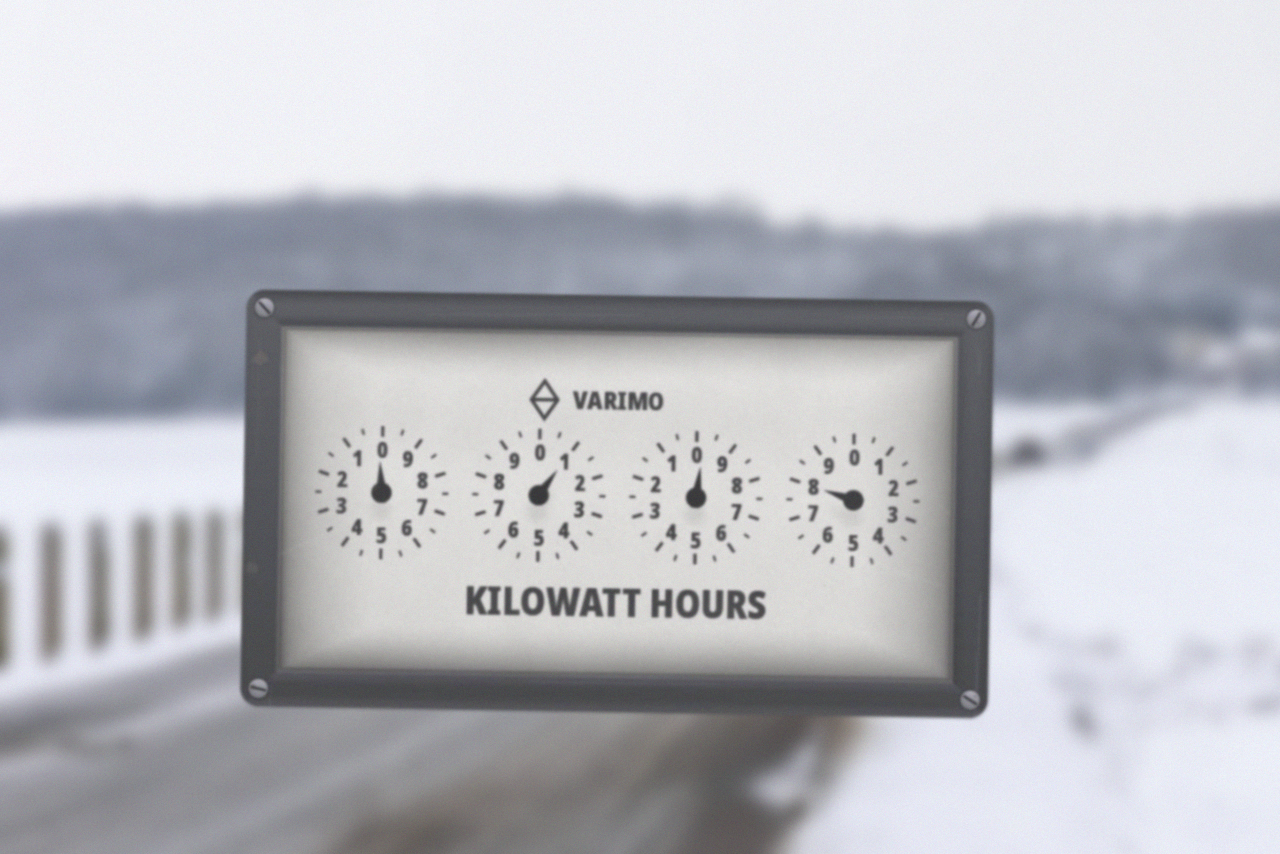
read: 98 kWh
